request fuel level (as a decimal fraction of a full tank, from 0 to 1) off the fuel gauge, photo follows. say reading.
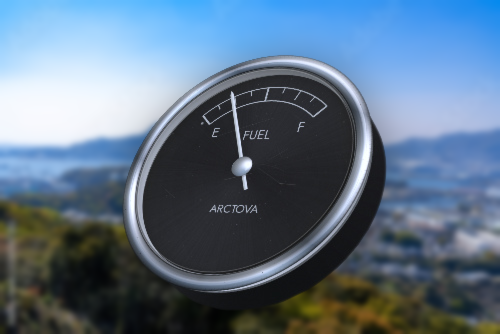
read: 0.25
